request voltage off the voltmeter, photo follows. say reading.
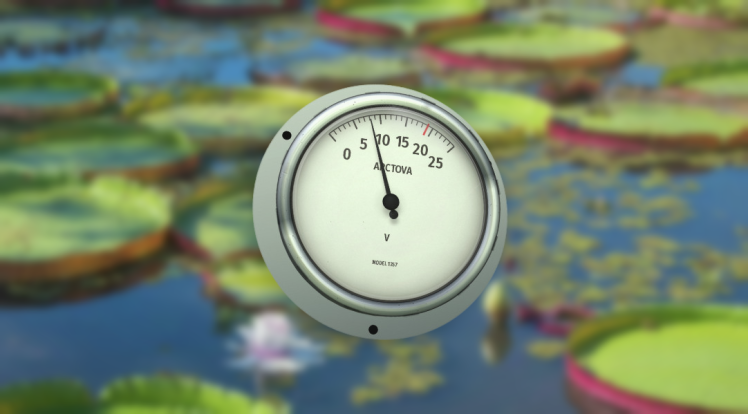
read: 8 V
